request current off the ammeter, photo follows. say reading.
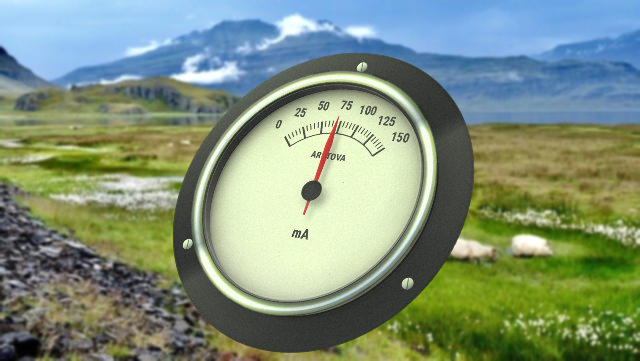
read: 75 mA
